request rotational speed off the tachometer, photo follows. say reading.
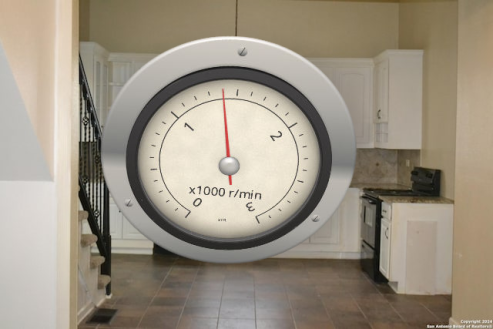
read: 1400 rpm
